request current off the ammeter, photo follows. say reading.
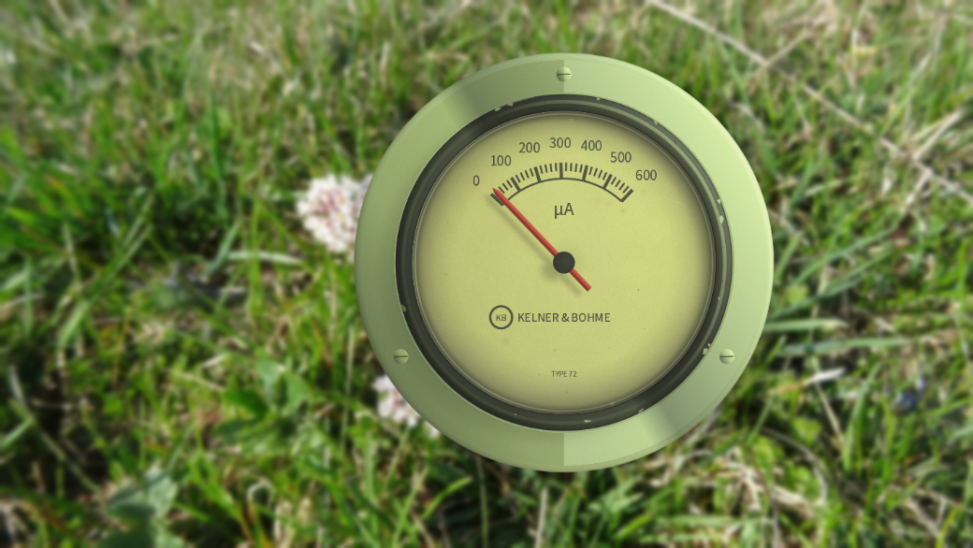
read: 20 µA
